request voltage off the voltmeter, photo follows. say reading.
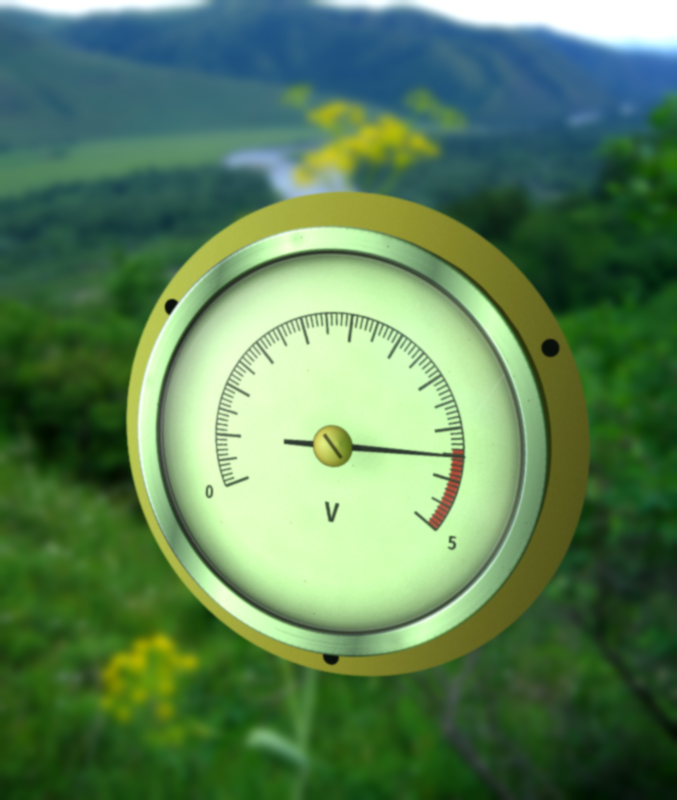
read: 4.25 V
